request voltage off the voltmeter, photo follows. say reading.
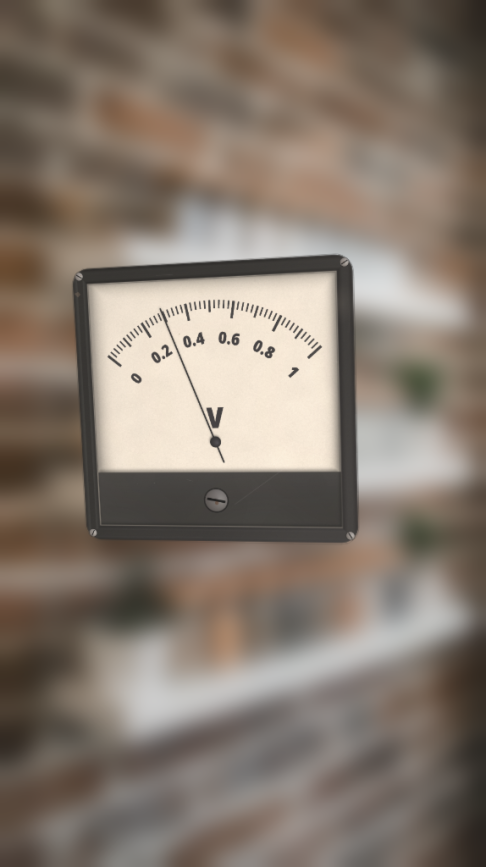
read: 0.3 V
